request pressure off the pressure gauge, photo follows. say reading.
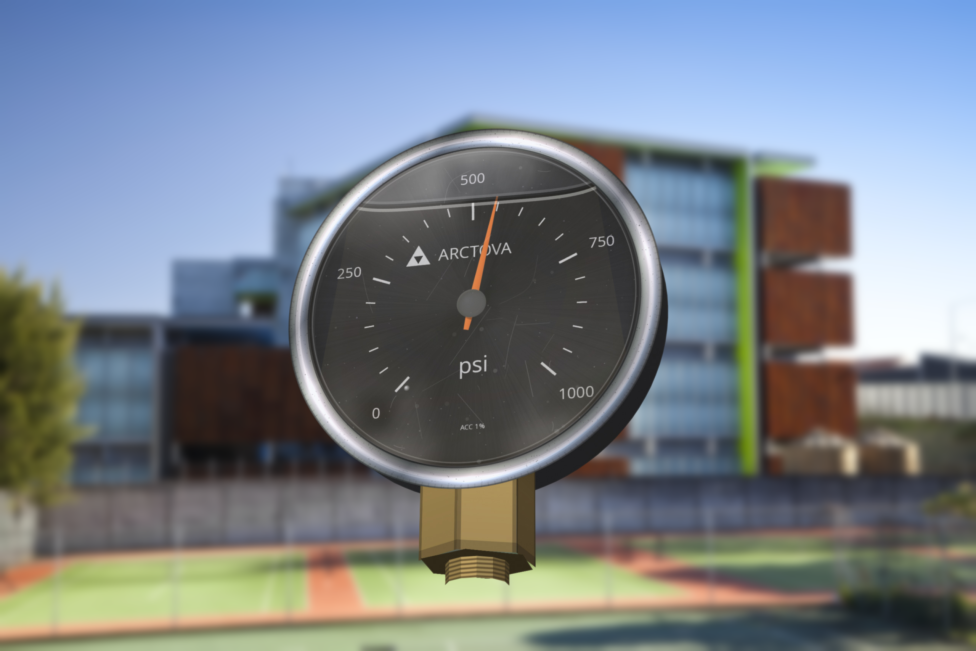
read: 550 psi
